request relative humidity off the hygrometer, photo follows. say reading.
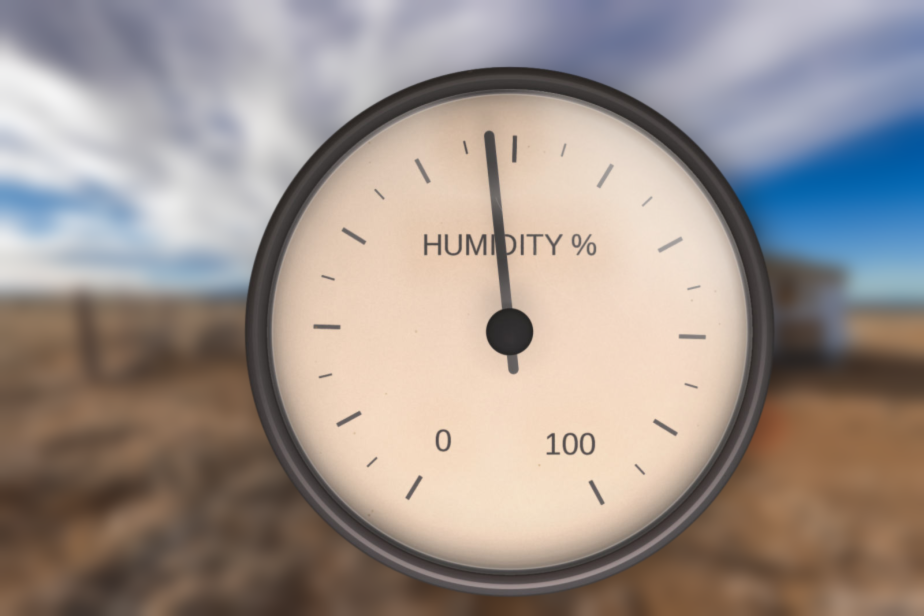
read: 47.5 %
